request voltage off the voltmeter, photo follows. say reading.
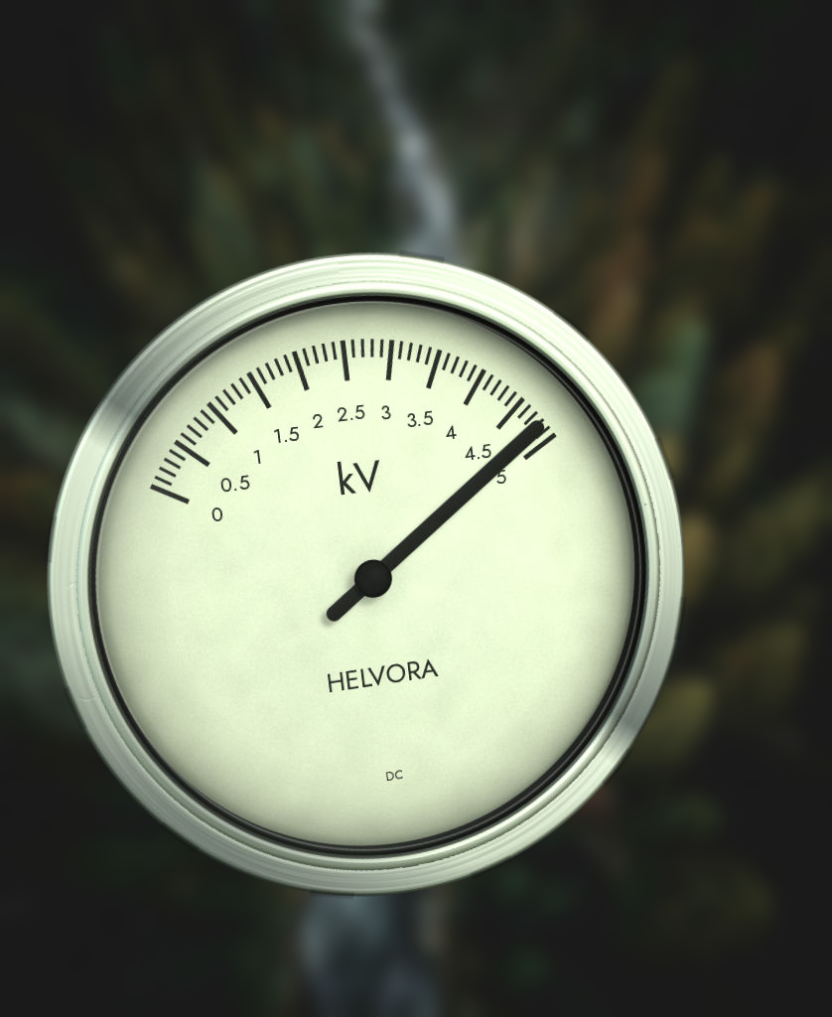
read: 4.8 kV
